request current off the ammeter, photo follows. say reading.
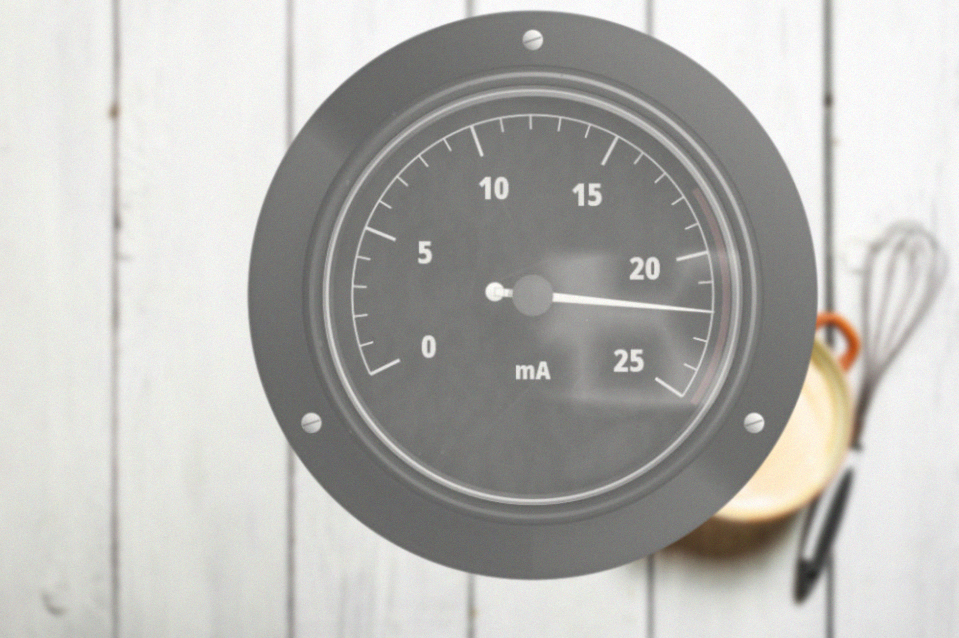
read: 22 mA
